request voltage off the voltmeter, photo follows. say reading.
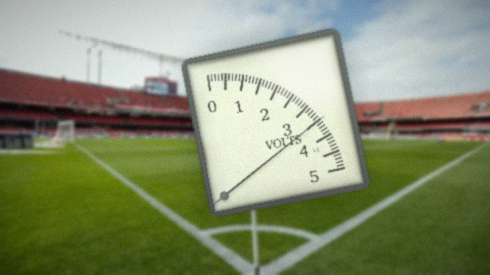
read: 3.5 V
